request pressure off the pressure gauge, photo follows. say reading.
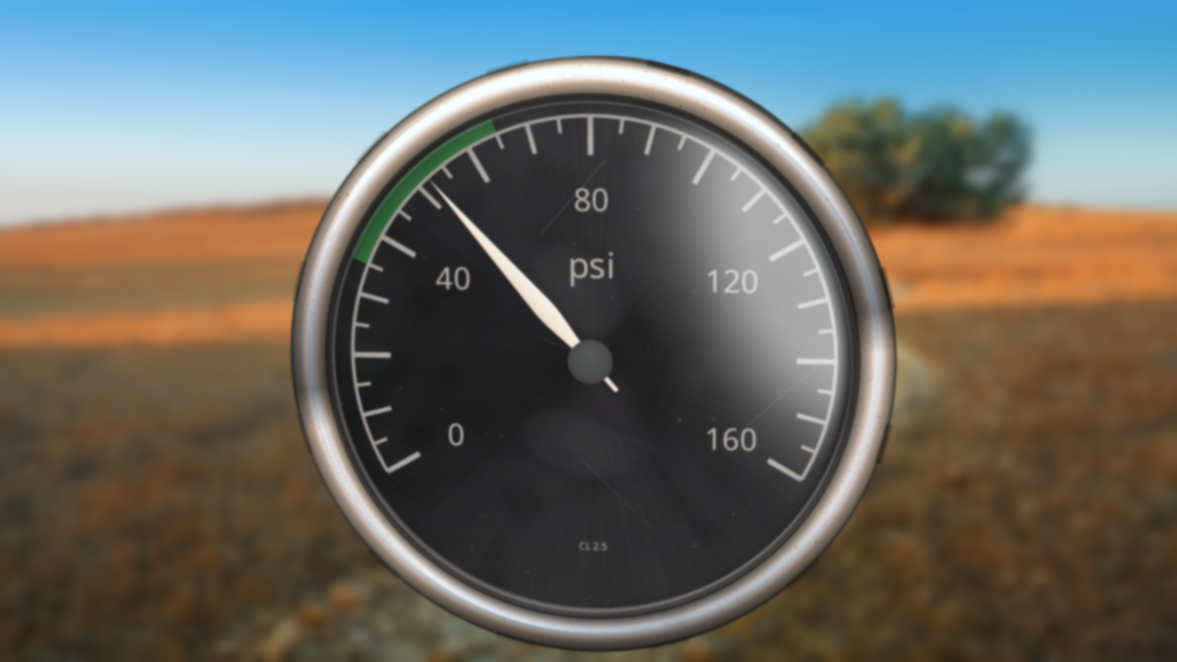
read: 52.5 psi
